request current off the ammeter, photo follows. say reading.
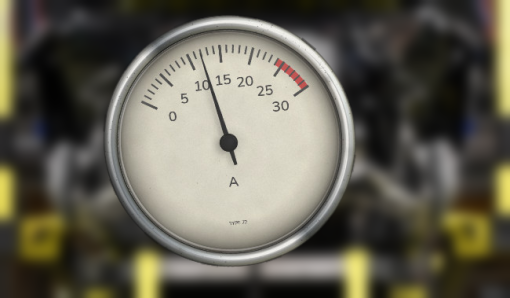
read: 12 A
